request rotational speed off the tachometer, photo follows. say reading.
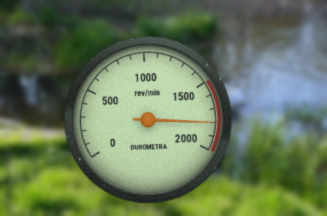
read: 1800 rpm
